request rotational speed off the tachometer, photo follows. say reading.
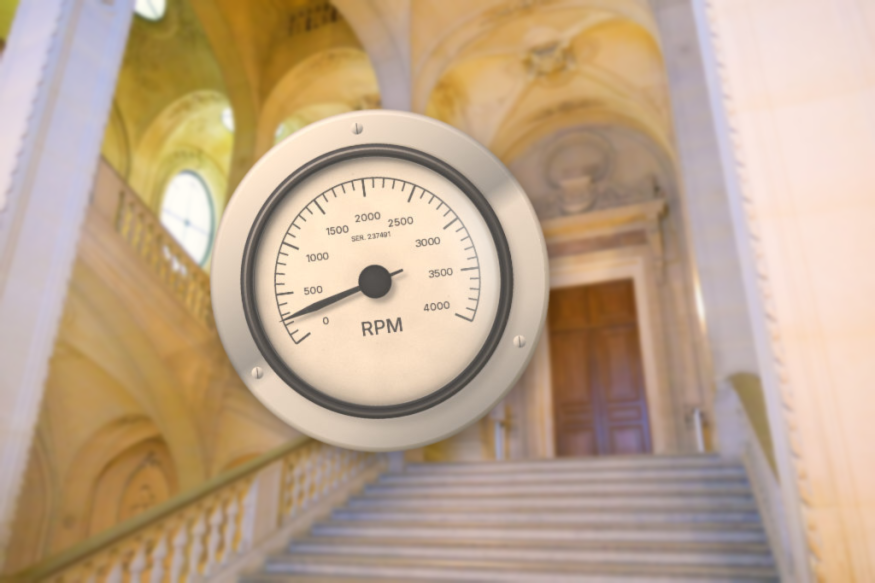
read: 250 rpm
